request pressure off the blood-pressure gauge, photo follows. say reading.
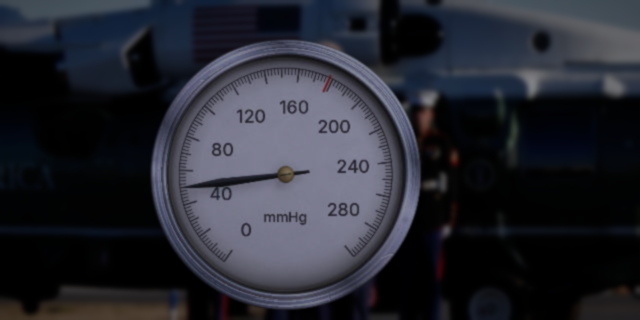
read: 50 mmHg
